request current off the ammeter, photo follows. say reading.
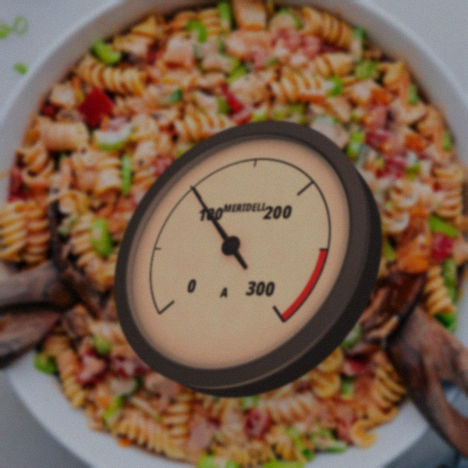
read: 100 A
